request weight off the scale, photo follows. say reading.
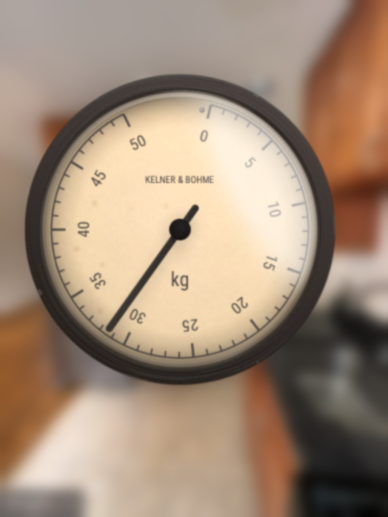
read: 31.5 kg
